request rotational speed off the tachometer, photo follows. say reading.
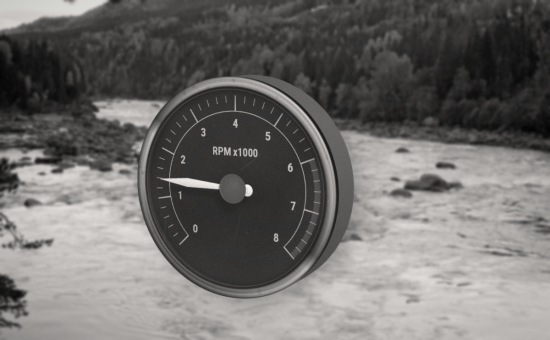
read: 1400 rpm
